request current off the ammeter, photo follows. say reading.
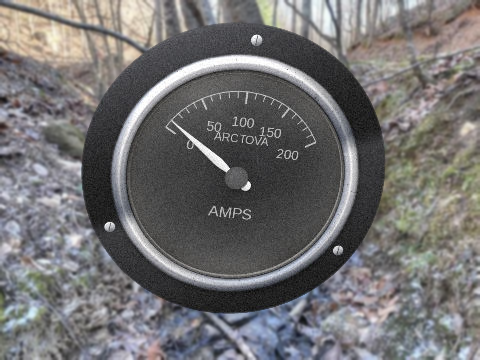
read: 10 A
